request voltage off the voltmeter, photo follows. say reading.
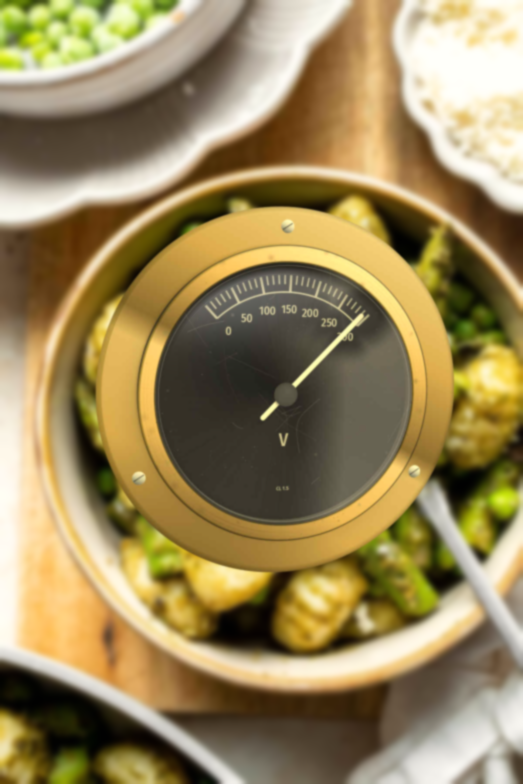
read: 290 V
